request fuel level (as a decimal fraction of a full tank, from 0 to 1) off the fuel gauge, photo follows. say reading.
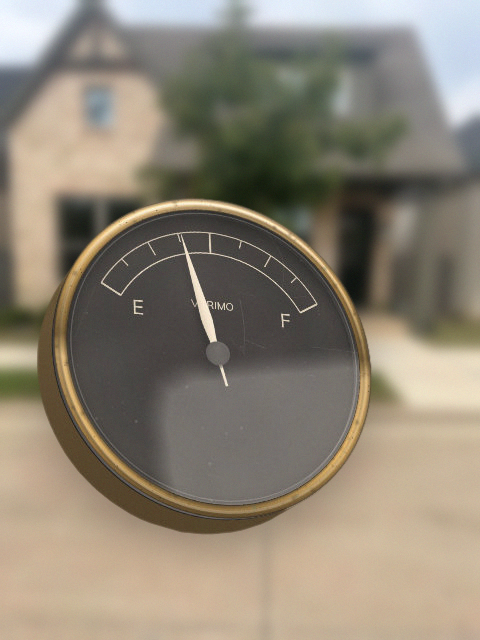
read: 0.375
